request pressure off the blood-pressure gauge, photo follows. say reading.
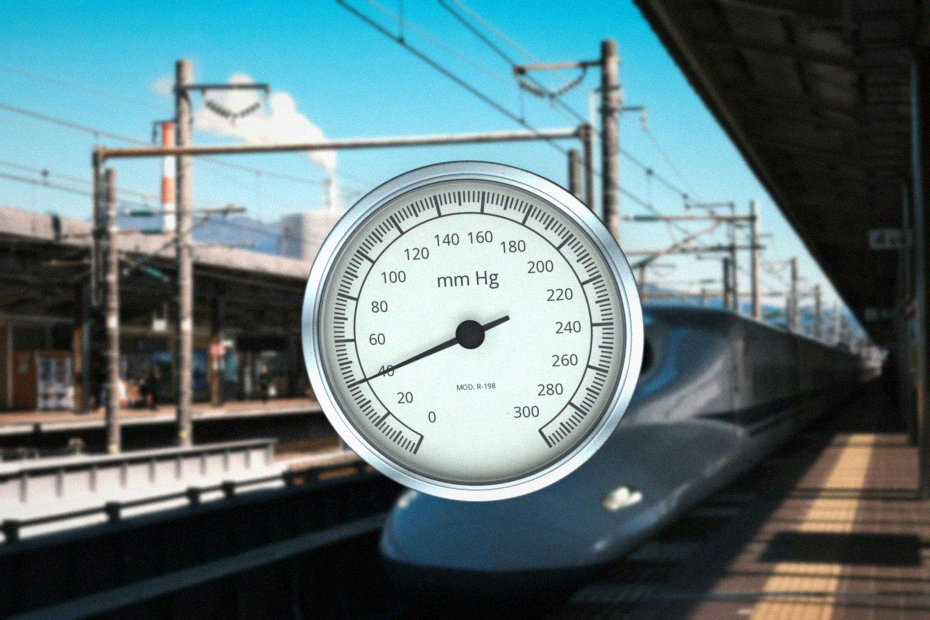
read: 40 mmHg
